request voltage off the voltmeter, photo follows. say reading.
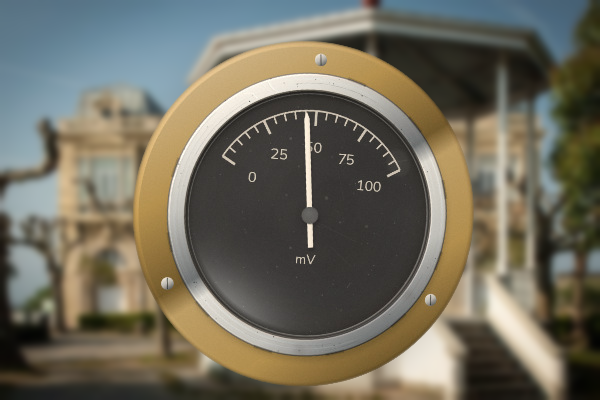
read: 45 mV
